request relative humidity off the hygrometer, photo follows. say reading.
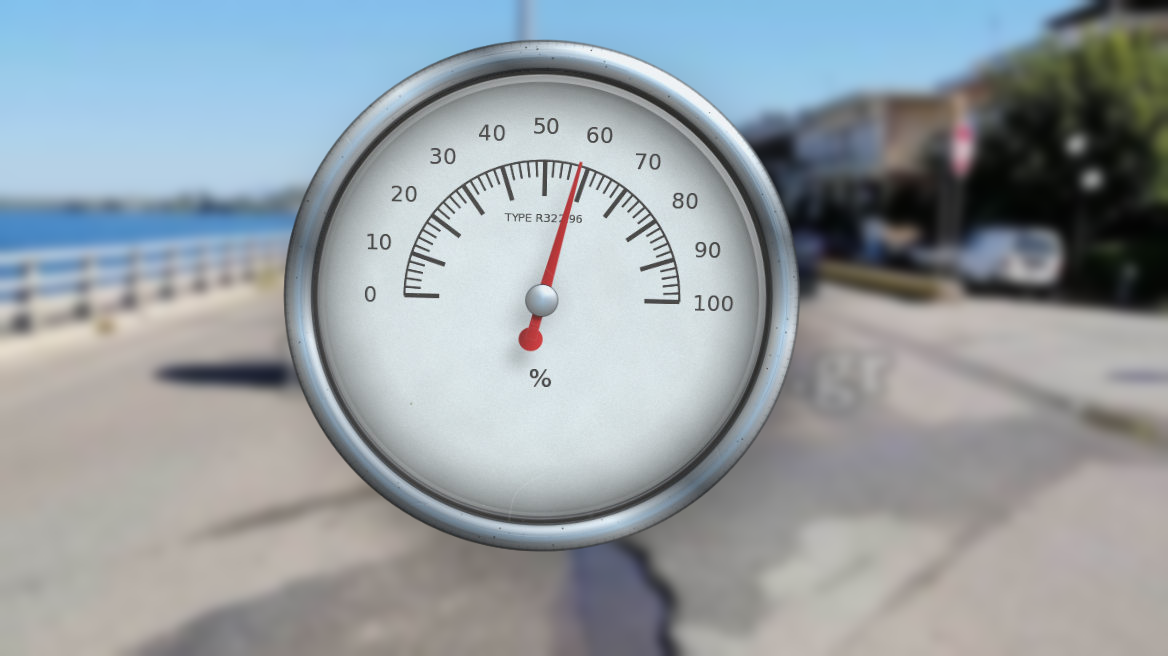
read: 58 %
